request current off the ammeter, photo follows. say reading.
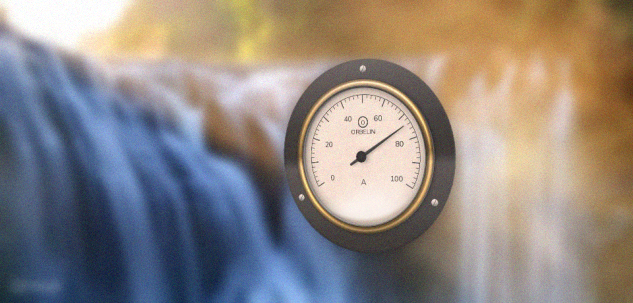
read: 74 A
